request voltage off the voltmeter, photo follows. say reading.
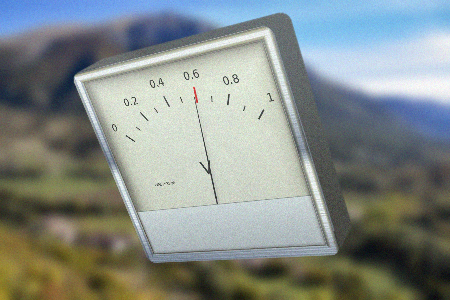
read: 0.6 V
